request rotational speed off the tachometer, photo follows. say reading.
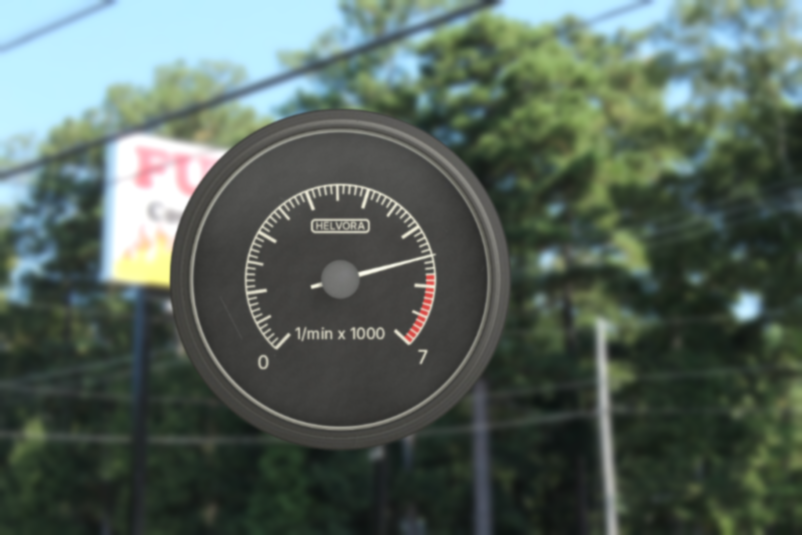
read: 5500 rpm
